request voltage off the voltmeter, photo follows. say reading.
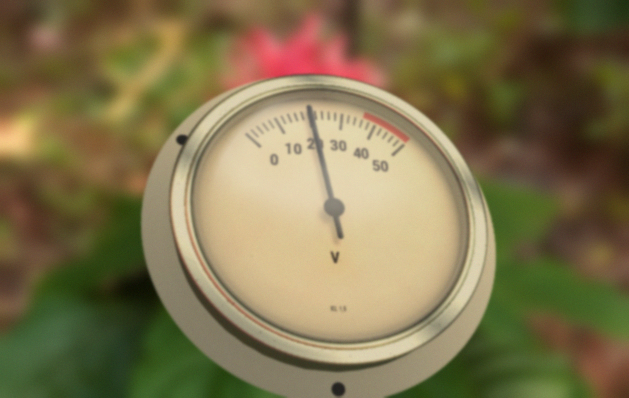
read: 20 V
